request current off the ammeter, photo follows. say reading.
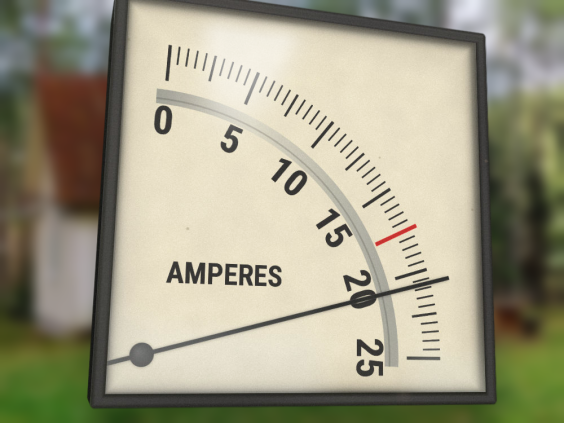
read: 20.75 A
